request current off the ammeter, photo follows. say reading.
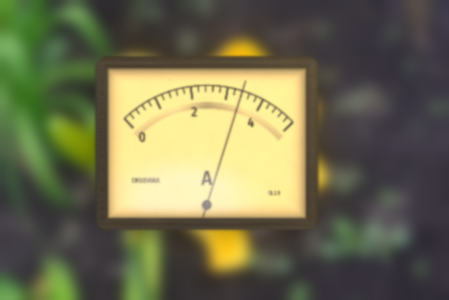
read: 3.4 A
